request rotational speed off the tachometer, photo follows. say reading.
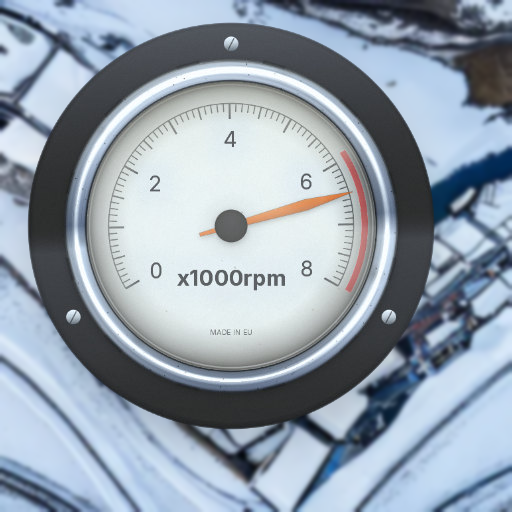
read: 6500 rpm
